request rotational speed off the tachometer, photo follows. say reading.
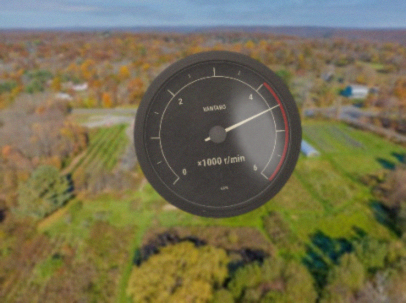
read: 4500 rpm
